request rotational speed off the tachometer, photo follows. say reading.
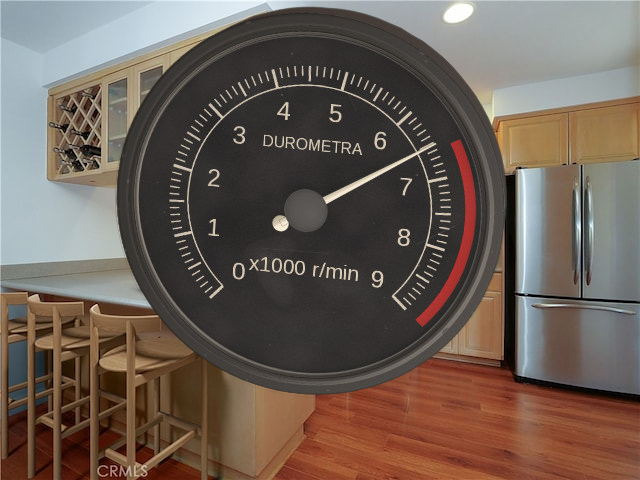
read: 6500 rpm
